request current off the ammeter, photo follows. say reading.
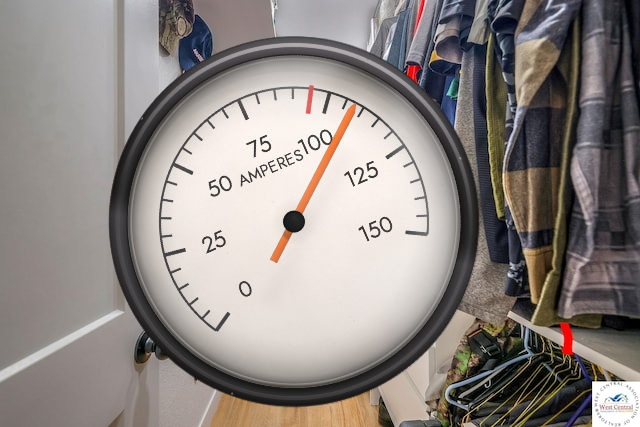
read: 107.5 A
